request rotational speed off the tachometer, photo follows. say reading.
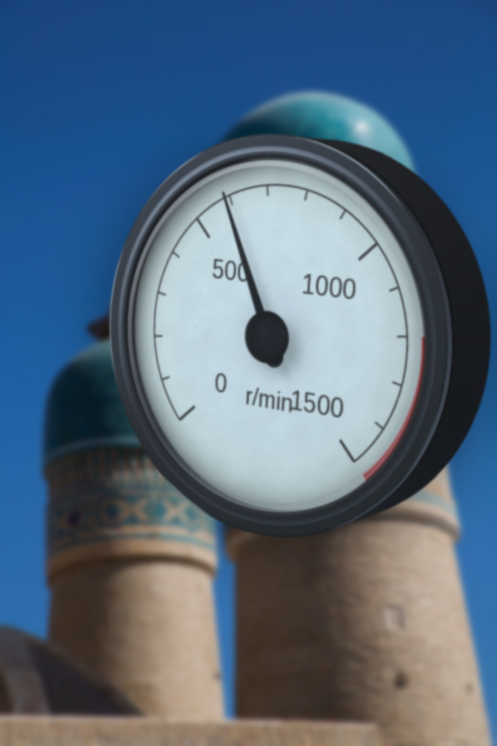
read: 600 rpm
